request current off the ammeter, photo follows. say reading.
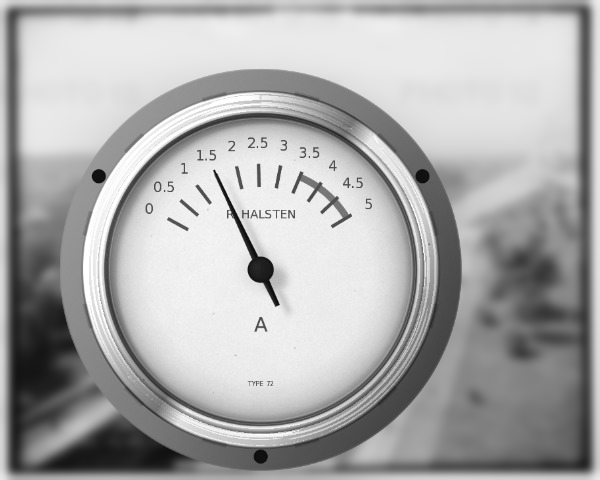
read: 1.5 A
